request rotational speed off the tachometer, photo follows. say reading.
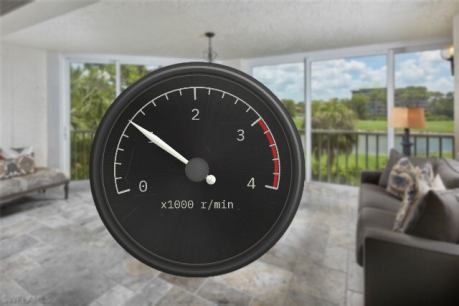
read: 1000 rpm
